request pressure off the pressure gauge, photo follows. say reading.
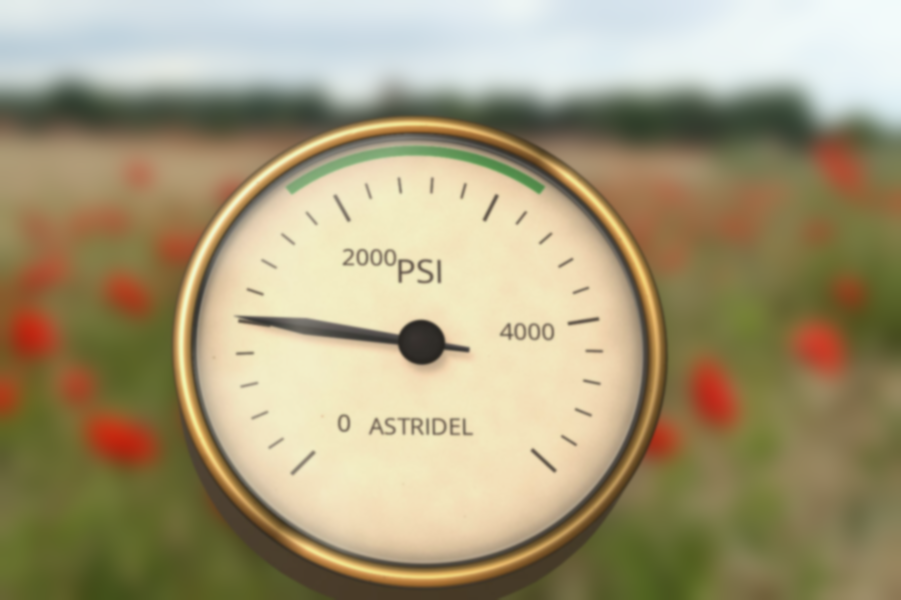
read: 1000 psi
